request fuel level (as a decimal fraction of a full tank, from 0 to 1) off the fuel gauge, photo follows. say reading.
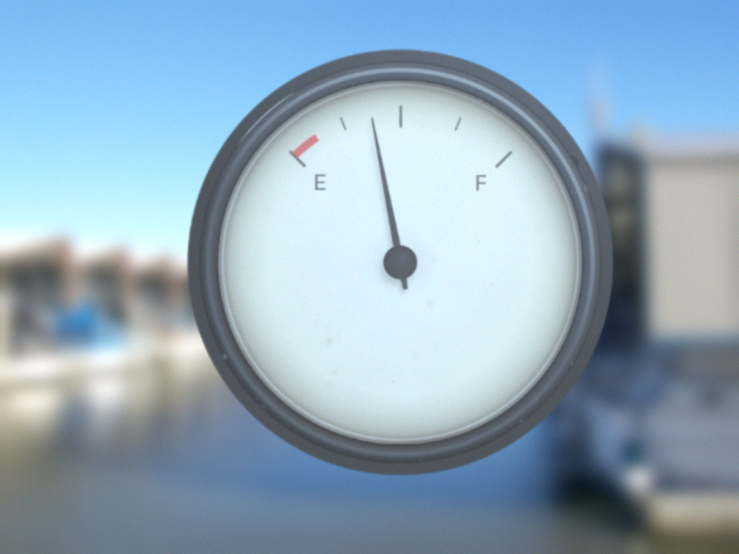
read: 0.375
